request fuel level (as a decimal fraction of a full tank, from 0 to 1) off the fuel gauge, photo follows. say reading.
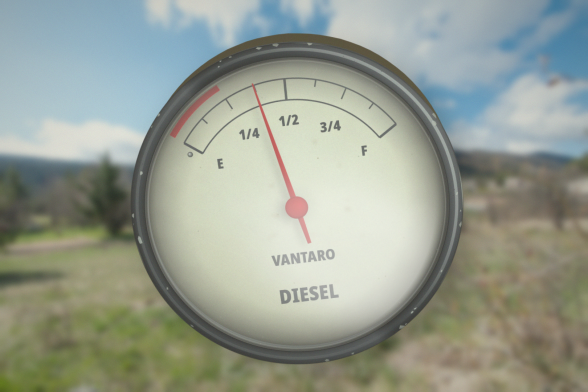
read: 0.375
